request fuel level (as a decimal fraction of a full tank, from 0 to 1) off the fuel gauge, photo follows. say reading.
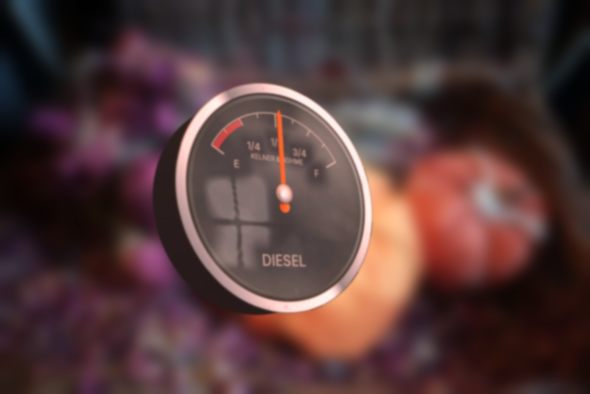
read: 0.5
